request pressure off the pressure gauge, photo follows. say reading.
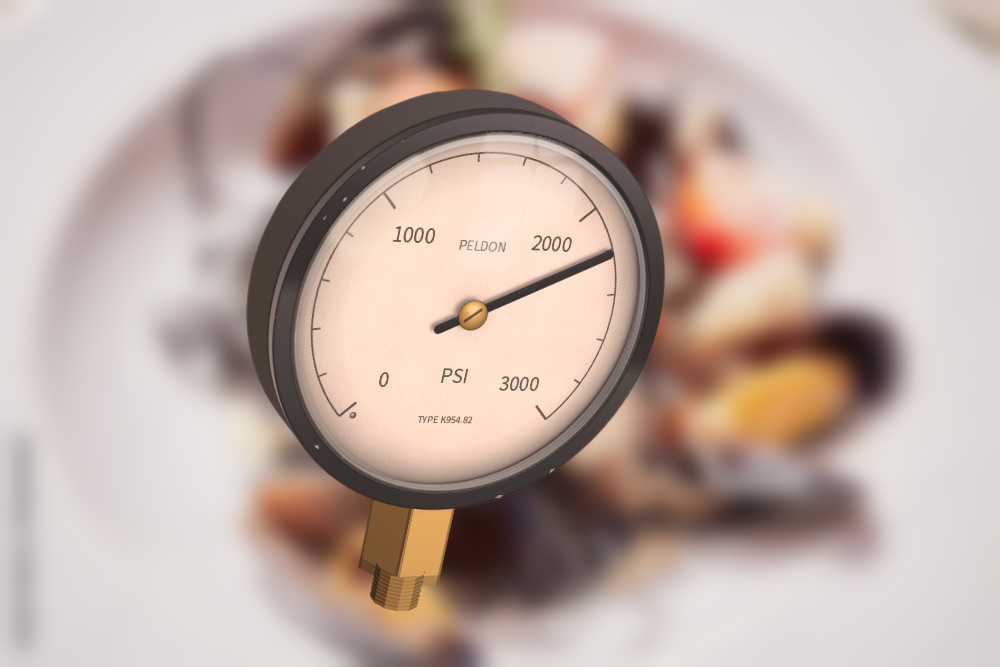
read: 2200 psi
